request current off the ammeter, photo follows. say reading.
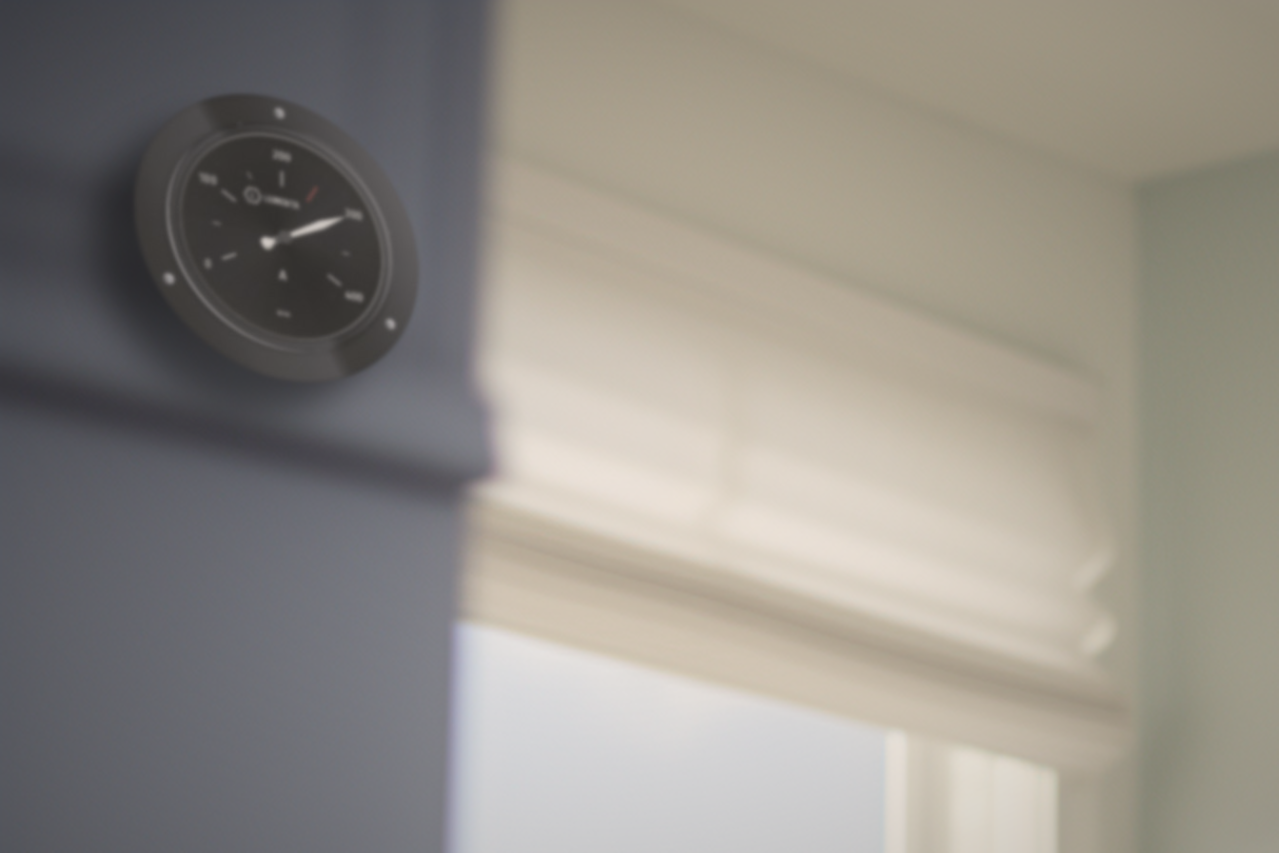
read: 300 A
